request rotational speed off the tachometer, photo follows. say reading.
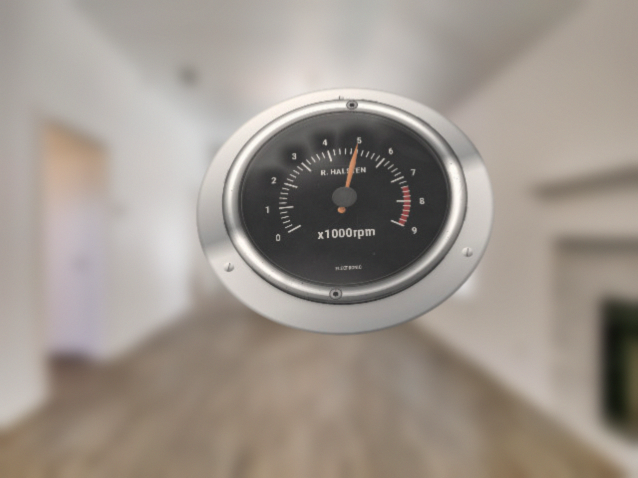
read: 5000 rpm
